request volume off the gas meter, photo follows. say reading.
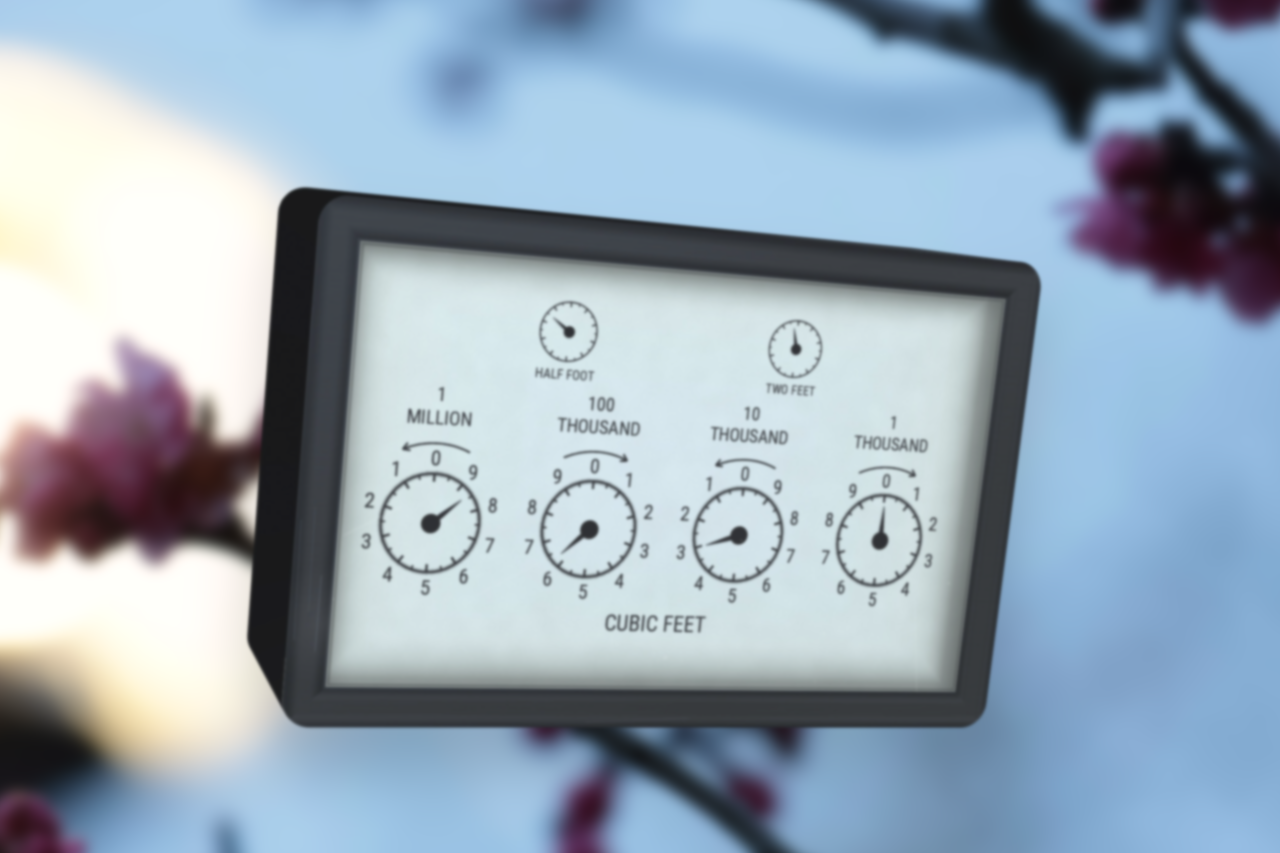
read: 863000 ft³
